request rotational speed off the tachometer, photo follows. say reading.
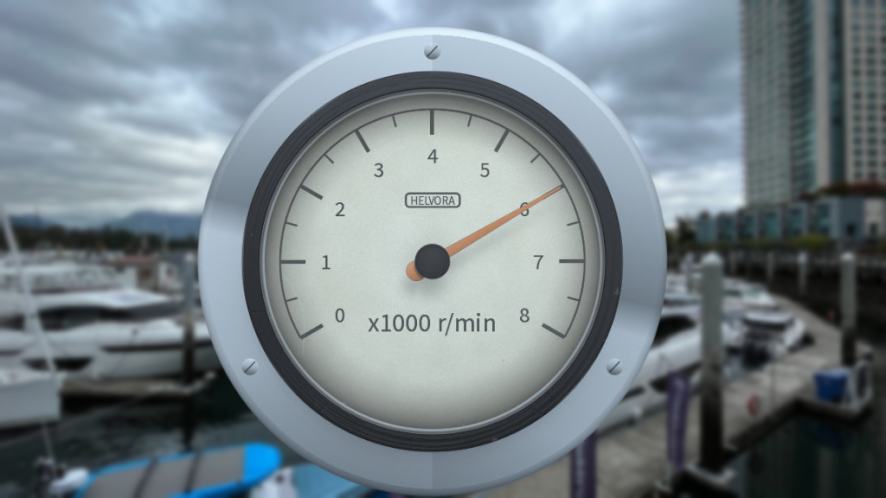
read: 6000 rpm
